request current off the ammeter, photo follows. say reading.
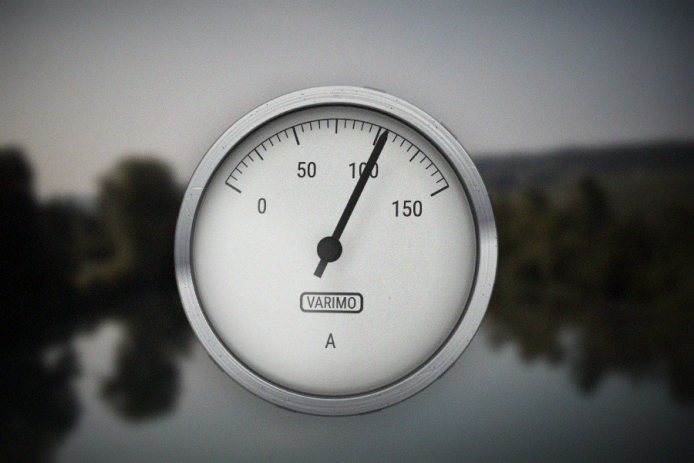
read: 105 A
